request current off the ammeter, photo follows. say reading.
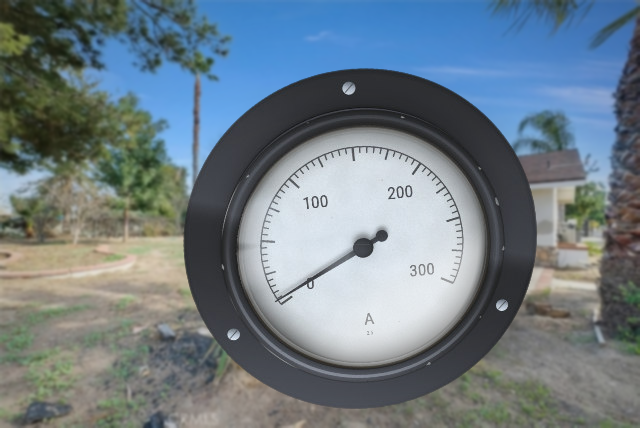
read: 5 A
